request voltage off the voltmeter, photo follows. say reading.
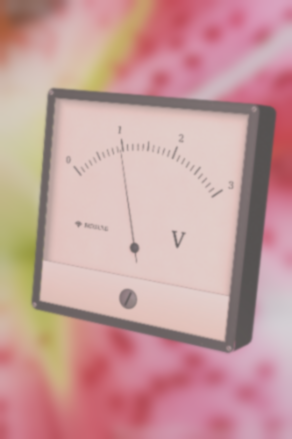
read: 1 V
